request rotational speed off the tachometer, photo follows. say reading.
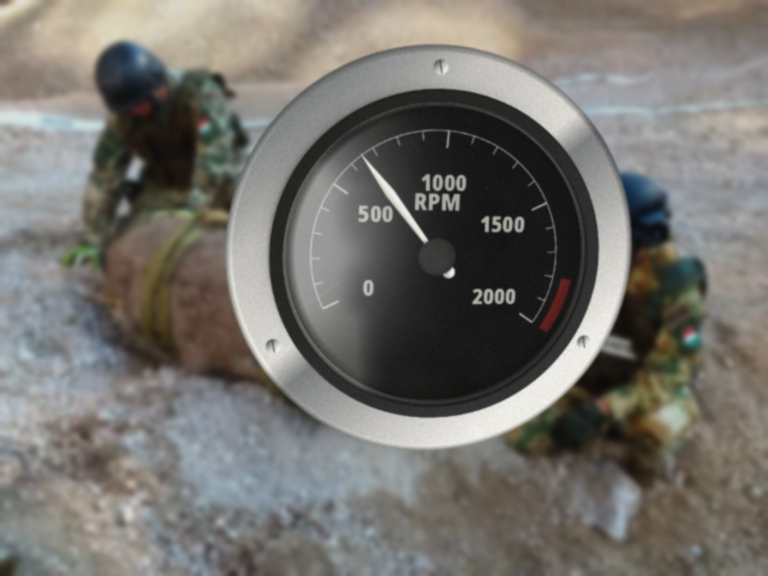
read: 650 rpm
